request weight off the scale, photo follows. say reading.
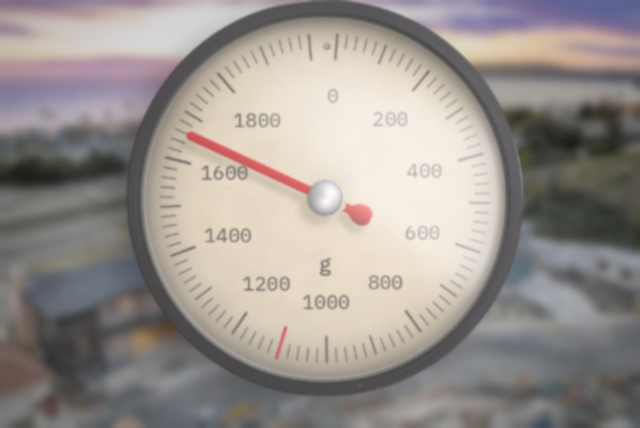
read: 1660 g
